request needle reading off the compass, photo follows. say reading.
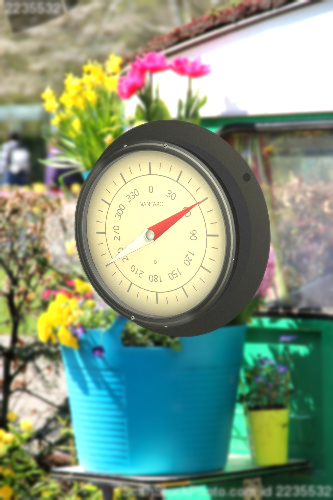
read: 60 °
